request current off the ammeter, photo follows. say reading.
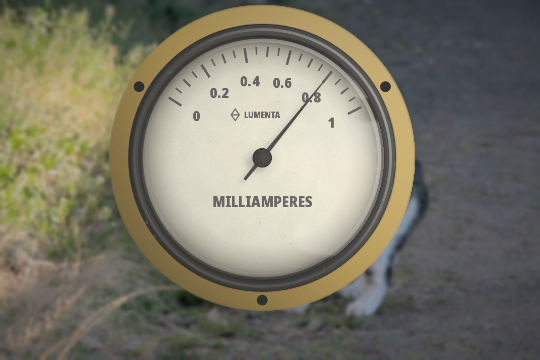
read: 0.8 mA
